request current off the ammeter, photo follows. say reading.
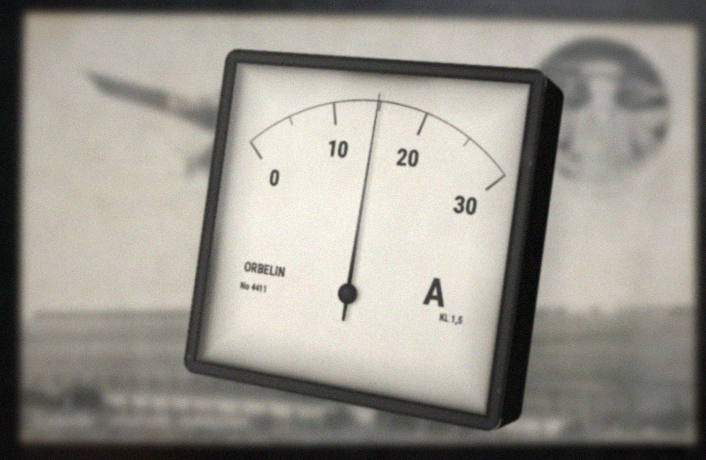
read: 15 A
